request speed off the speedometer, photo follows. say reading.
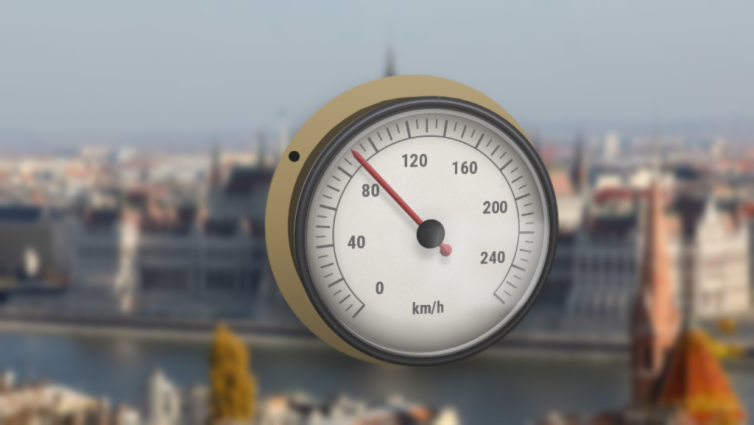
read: 90 km/h
